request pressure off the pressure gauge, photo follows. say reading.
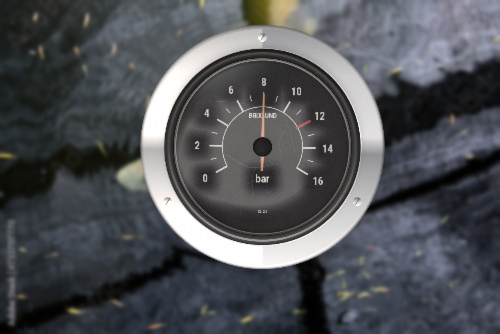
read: 8 bar
